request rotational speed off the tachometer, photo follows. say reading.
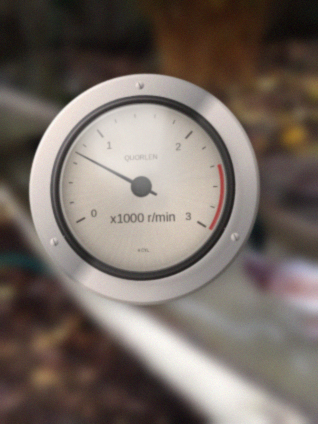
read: 700 rpm
